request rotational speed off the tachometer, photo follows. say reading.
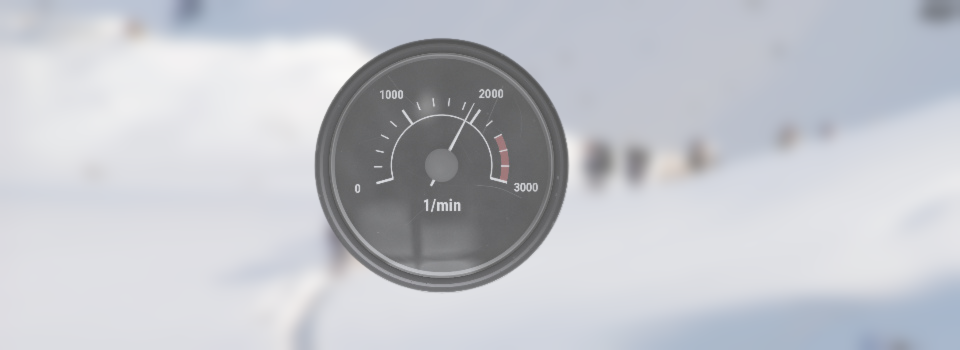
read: 1900 rpm
